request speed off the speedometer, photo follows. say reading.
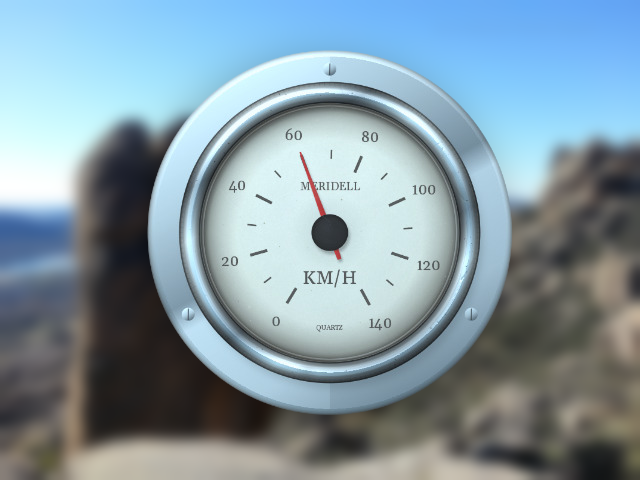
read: 60 km/h
